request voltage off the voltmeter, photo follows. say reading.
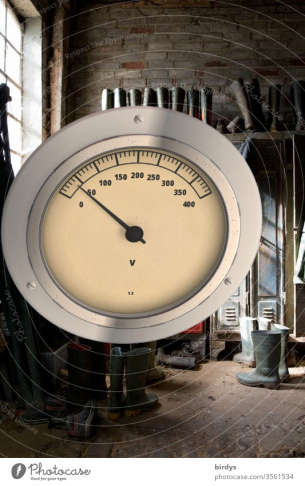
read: 40 V
